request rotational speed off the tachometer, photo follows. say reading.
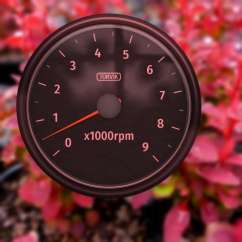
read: 500 rpm
